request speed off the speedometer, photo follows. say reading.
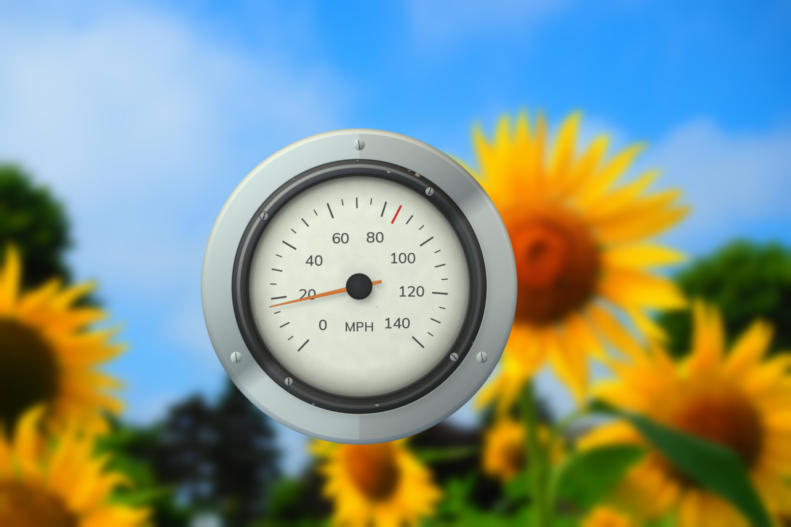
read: 17.5 mph
